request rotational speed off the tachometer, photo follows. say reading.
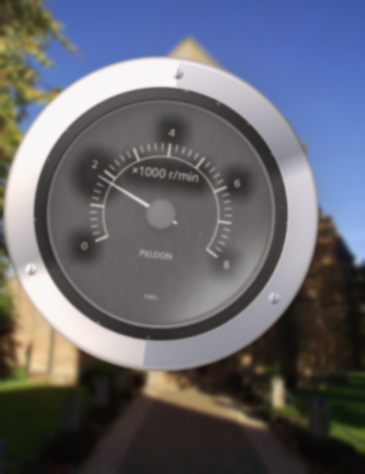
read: 1800 rpm
